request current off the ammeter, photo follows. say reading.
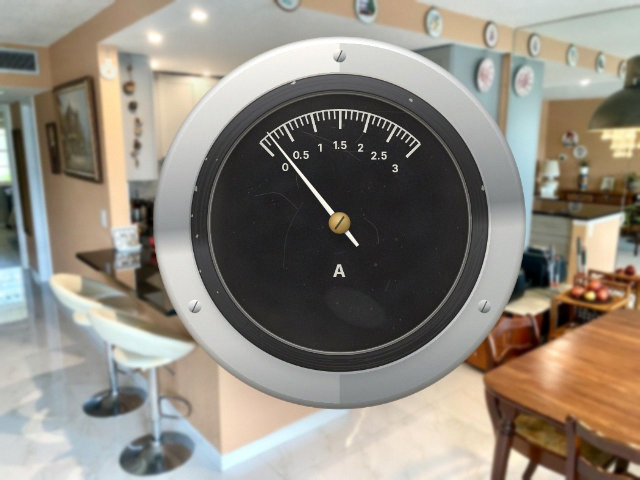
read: 0.2 A
